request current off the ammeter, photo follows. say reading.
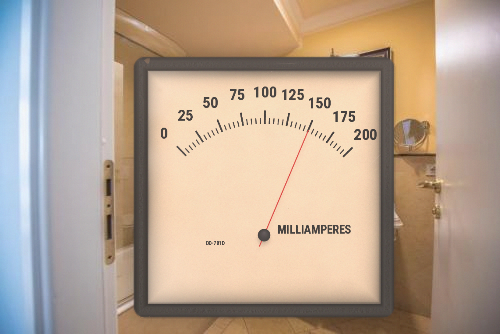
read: 150 mA
